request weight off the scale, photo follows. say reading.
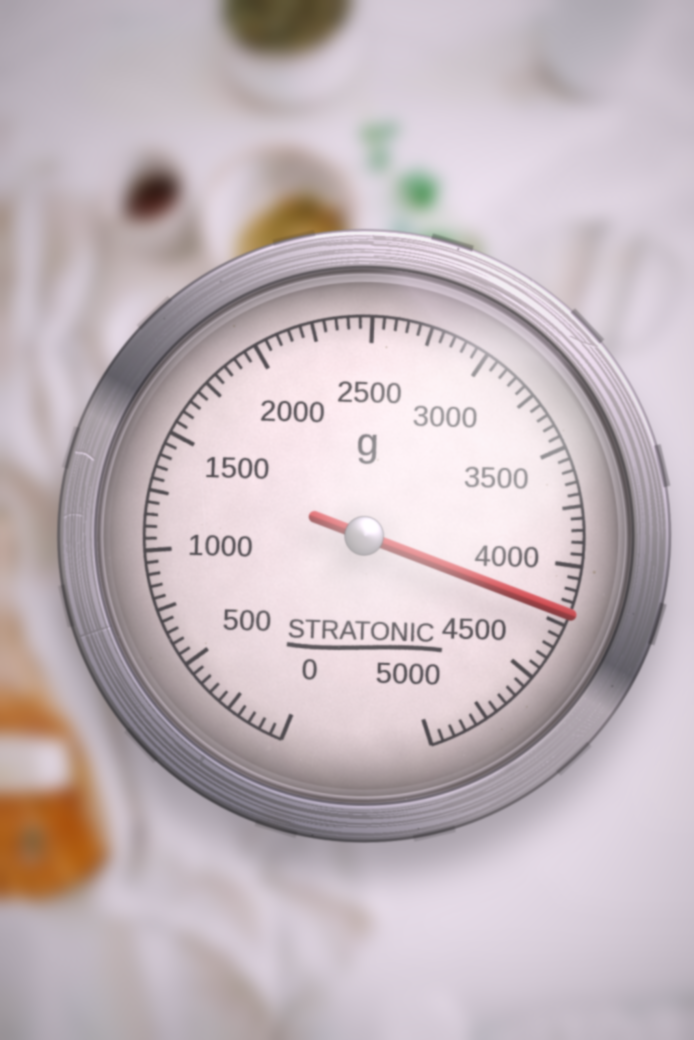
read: 4200 g
